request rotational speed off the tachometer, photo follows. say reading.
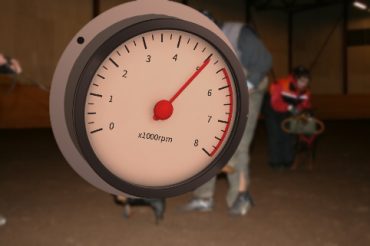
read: 5000 rpm
